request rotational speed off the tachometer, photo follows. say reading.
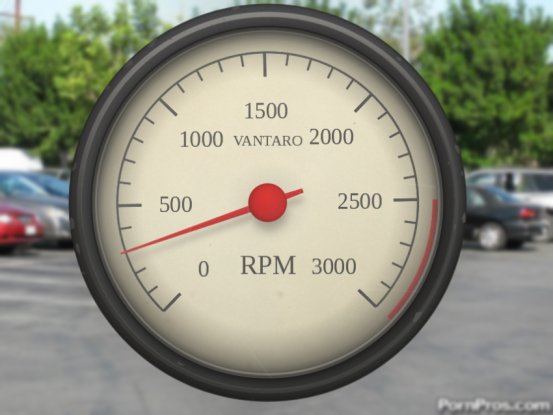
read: 300 rpm
